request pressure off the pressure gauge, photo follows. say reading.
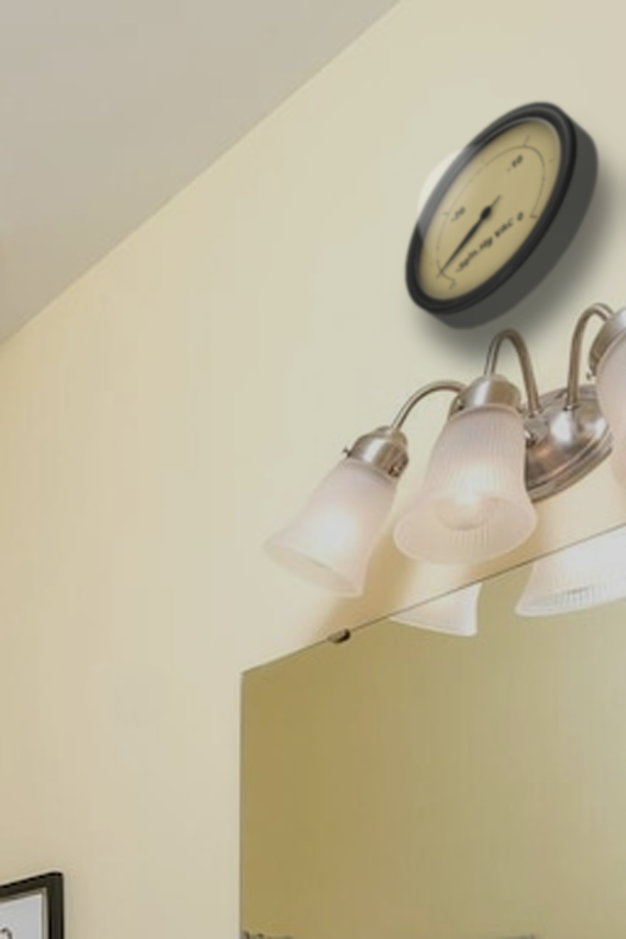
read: -27.5 inHg
